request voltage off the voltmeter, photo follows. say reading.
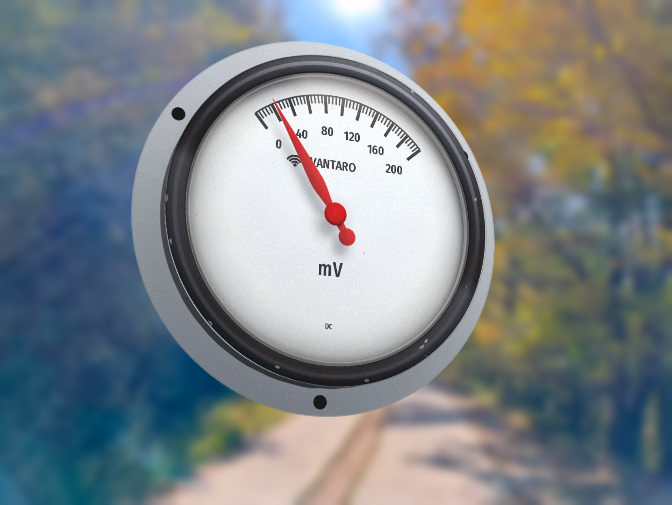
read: 20 mV
